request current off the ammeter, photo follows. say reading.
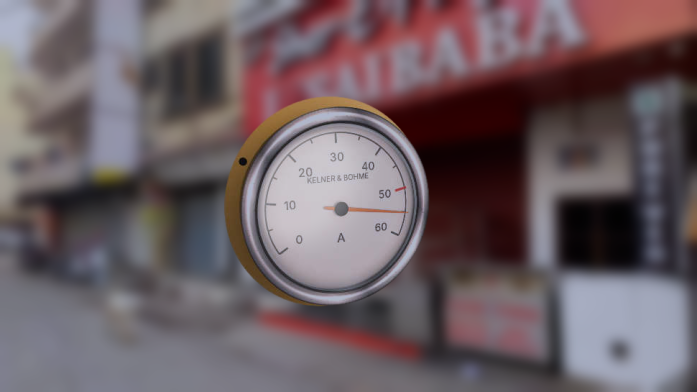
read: 55 A
